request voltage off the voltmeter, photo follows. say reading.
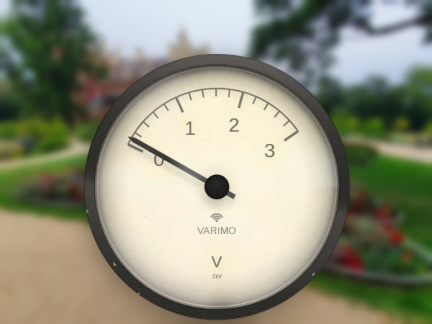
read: 0.1 V
